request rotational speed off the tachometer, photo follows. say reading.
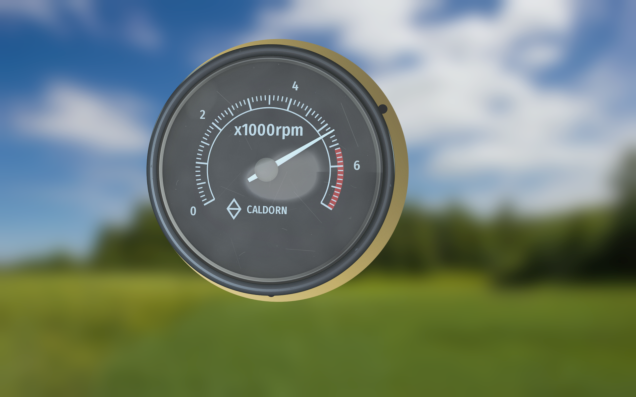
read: 5200 rpm
